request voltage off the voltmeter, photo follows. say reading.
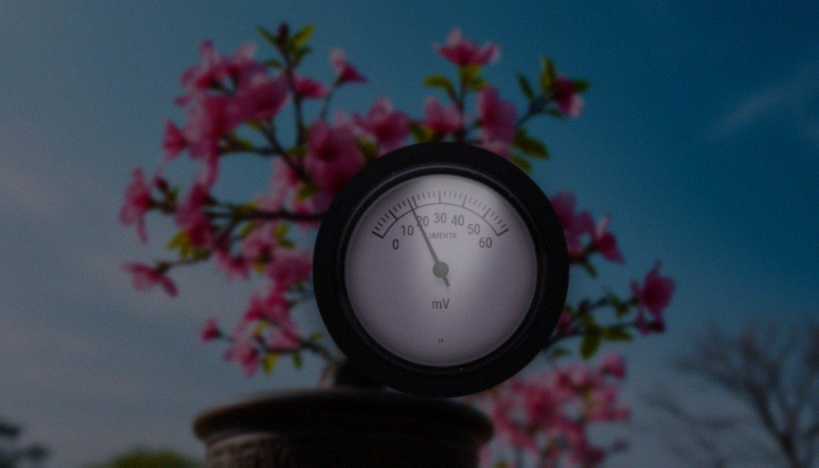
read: 18 mV
